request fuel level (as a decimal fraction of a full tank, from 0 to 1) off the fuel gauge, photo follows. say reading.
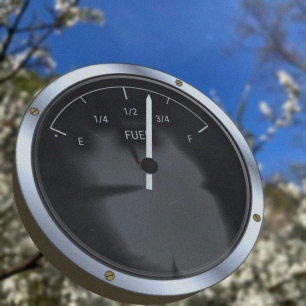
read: 0.625
